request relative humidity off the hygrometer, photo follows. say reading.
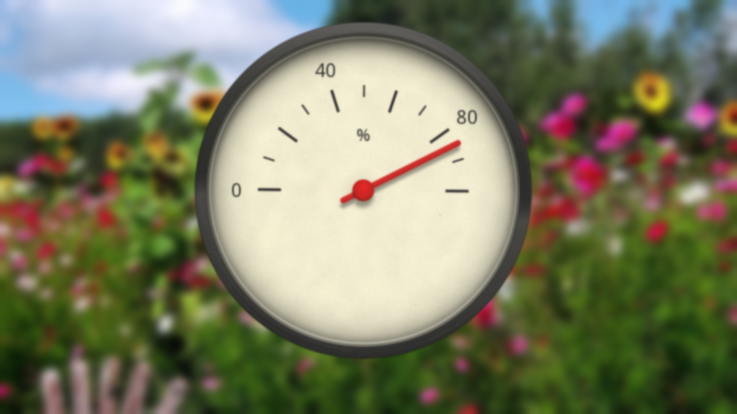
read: 85 %
